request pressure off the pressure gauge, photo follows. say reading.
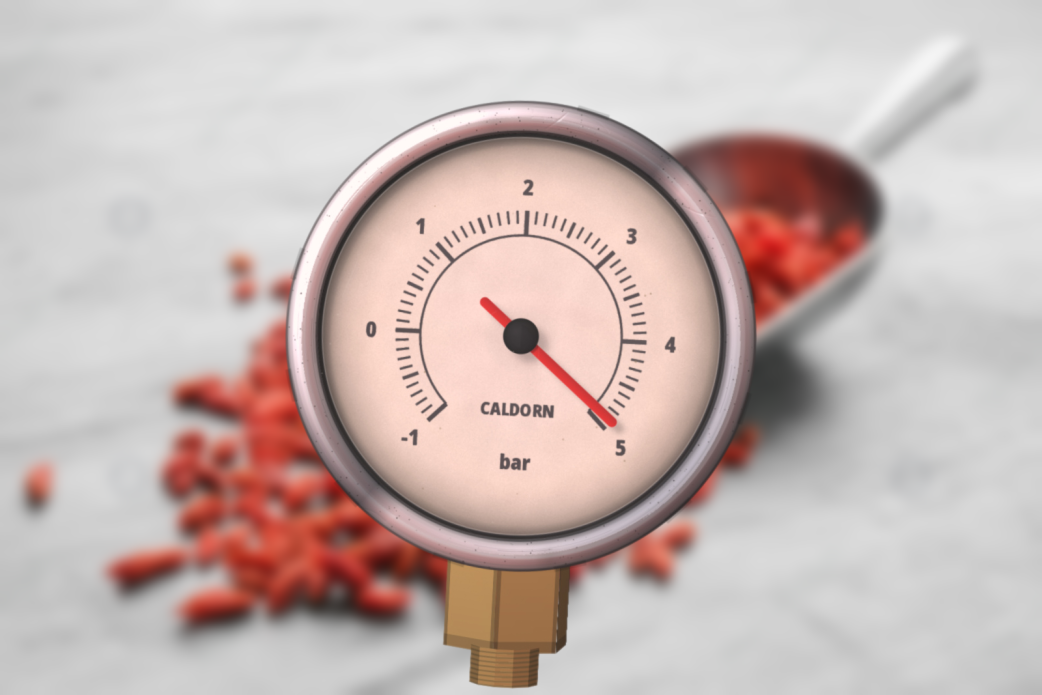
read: 4.9 bar
